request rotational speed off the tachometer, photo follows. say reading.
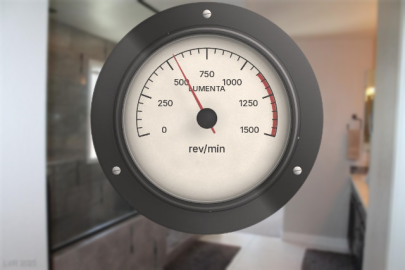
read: 550 rpm
